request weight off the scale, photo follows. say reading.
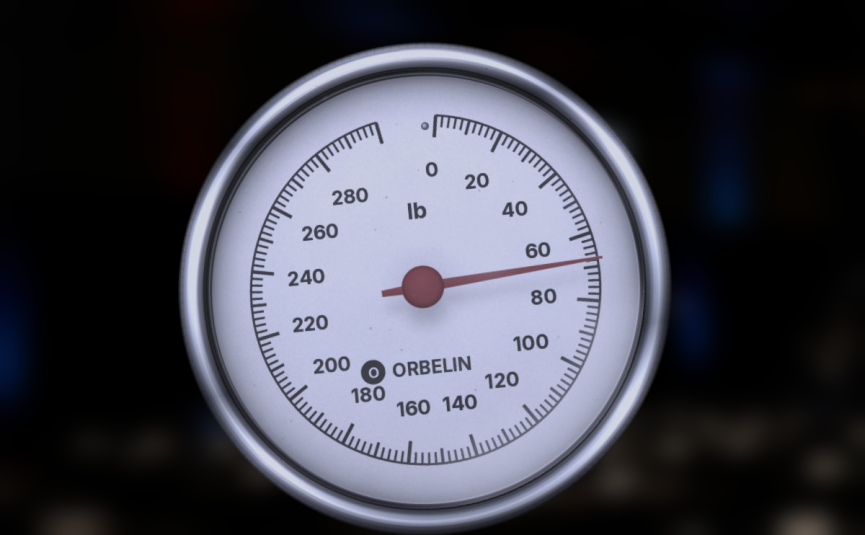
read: 68 lb
